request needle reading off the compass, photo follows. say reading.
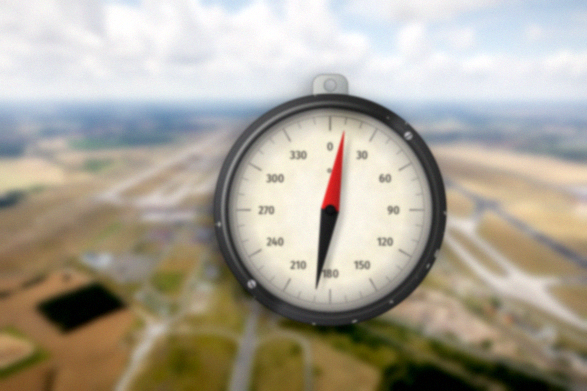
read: 10 °
